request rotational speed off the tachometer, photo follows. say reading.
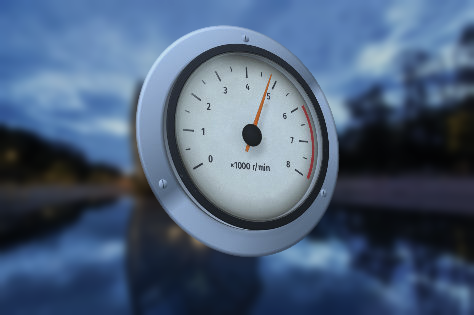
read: 4750 rpm
